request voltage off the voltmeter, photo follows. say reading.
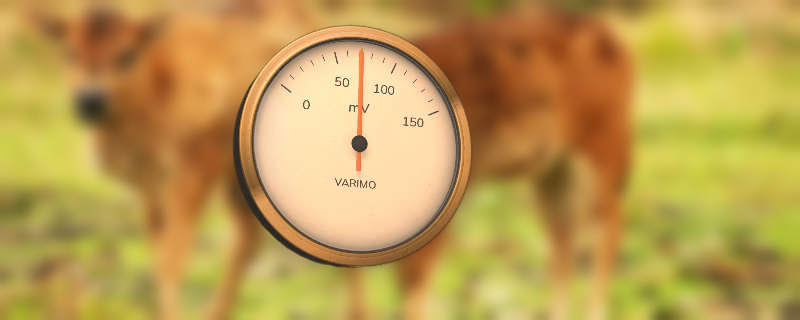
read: 70 mV
